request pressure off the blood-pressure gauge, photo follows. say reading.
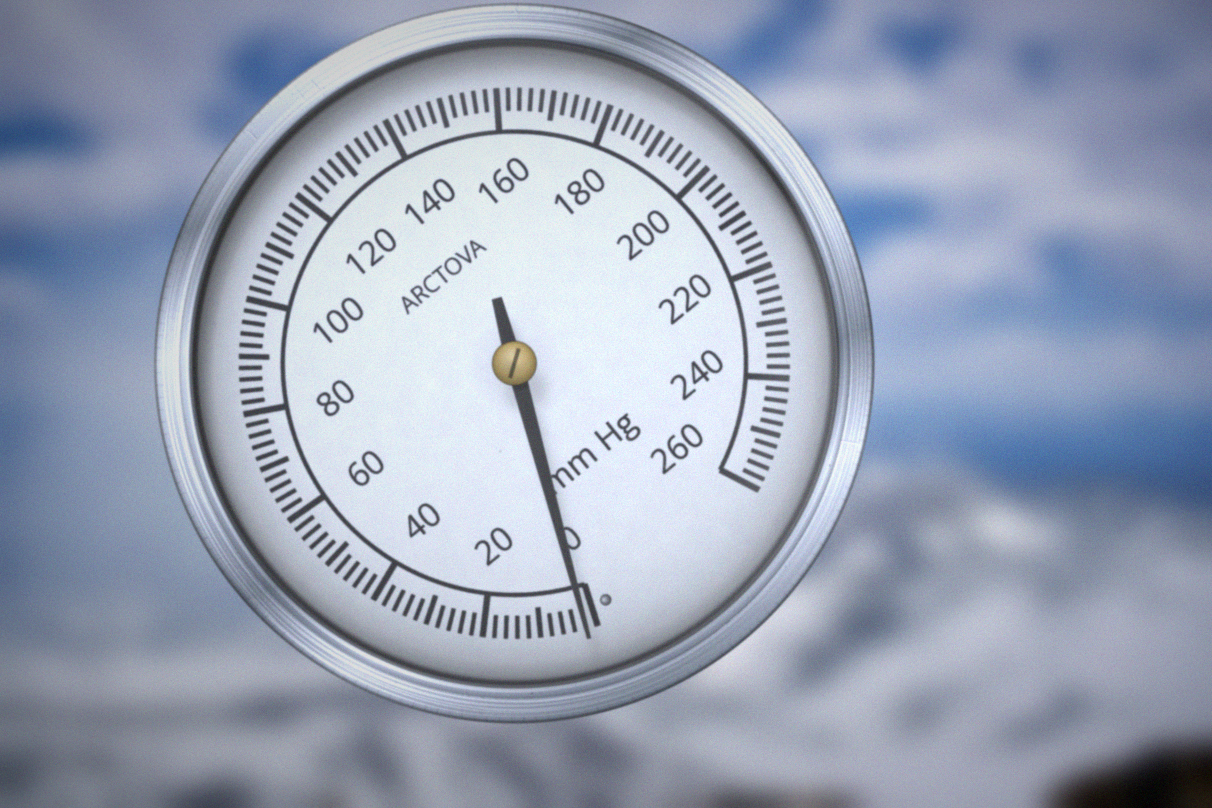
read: 2 mmHg
